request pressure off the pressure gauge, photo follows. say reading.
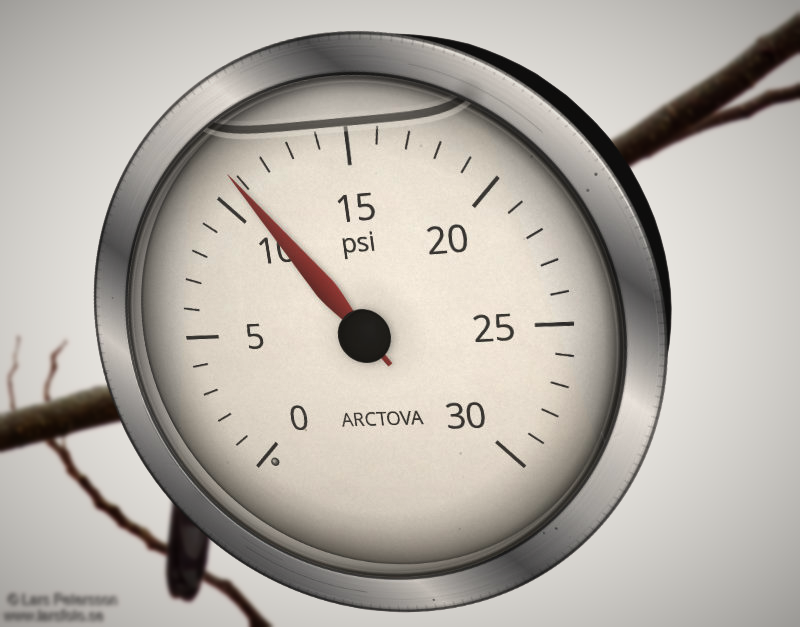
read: 11 psi
